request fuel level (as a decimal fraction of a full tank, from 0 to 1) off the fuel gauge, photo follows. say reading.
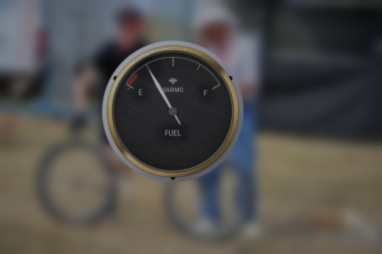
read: 0.25
